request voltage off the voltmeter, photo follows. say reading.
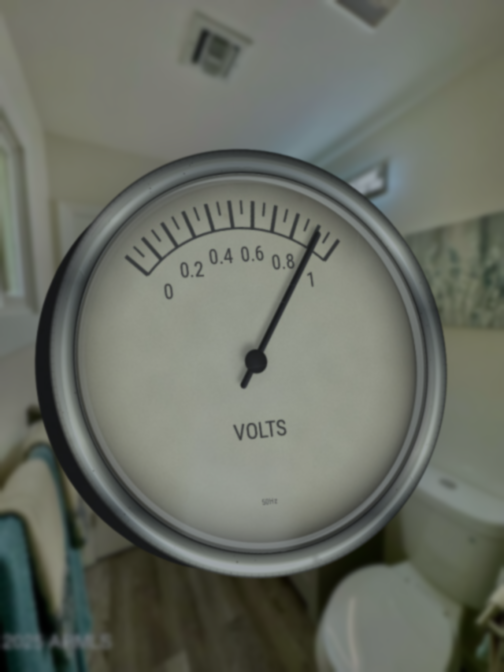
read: 0.9 V
